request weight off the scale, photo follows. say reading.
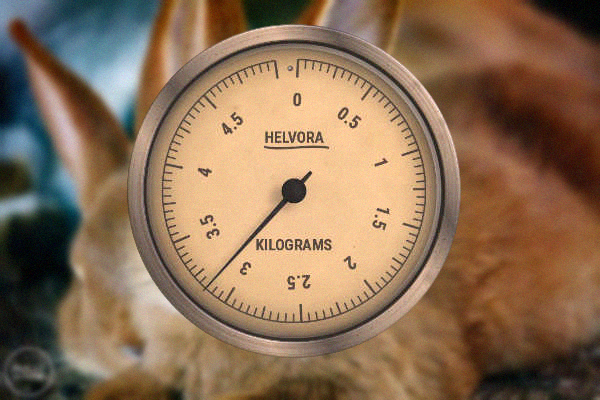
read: 3.15 kg
